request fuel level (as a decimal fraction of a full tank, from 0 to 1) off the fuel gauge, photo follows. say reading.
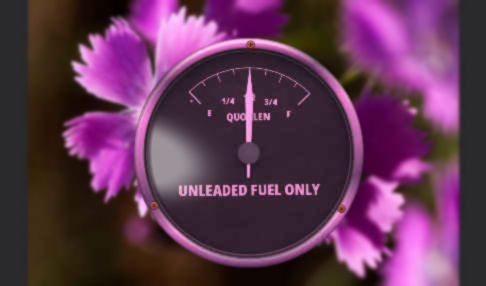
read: 0.5
